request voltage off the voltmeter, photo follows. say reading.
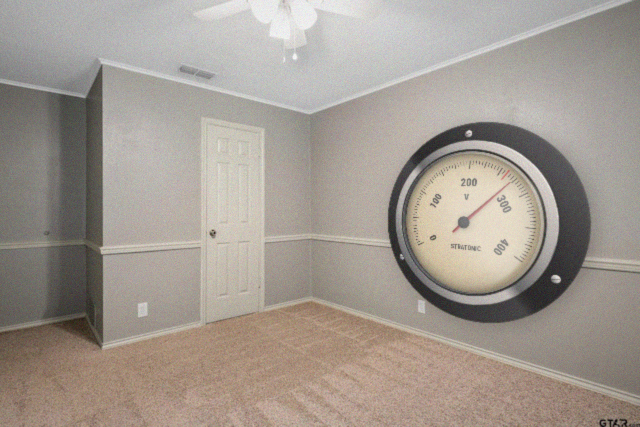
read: 275 V
